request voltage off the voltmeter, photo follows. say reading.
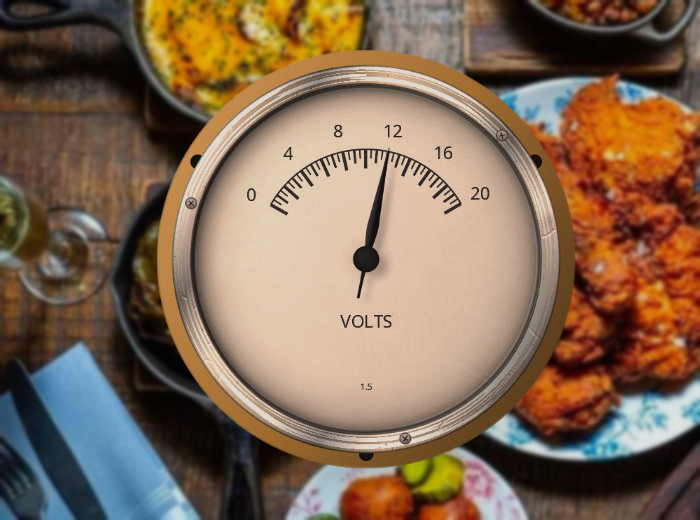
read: 12 V
